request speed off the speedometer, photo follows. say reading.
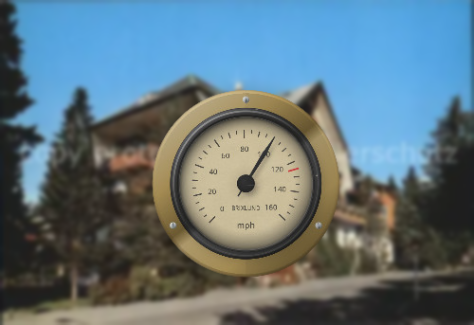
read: 100 mph
